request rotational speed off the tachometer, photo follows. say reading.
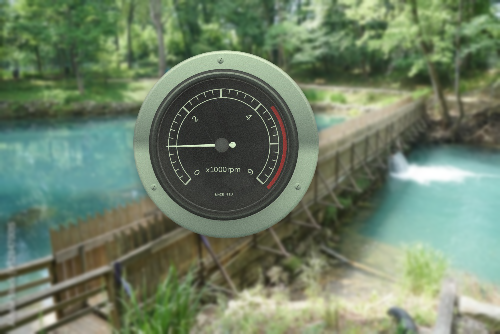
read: 1000 rpm
